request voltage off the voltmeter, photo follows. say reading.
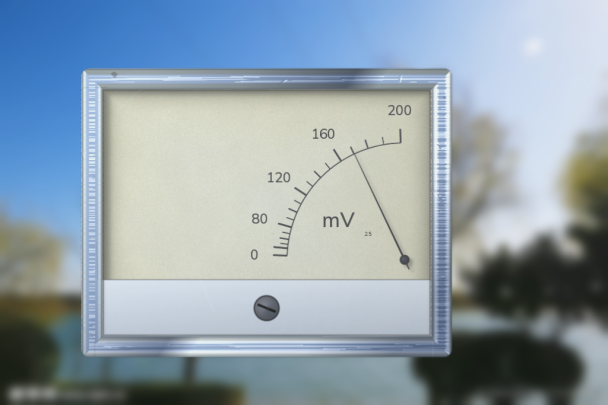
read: 170 mV
